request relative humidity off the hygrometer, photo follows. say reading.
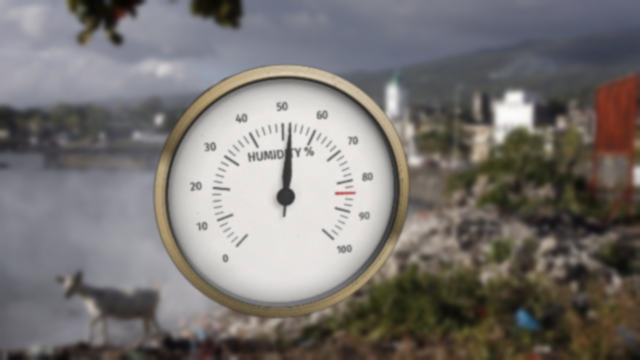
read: 52 %
